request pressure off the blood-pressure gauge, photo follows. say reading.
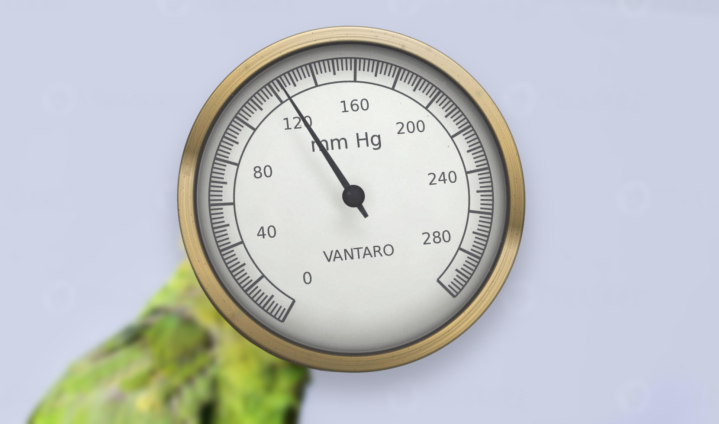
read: 124 mmHg
